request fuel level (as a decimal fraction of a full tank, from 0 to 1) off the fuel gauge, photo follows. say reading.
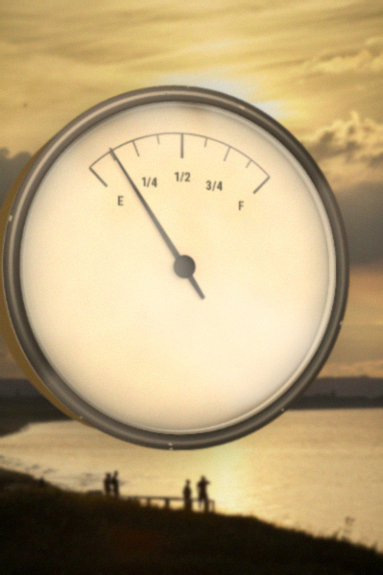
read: 0.125
